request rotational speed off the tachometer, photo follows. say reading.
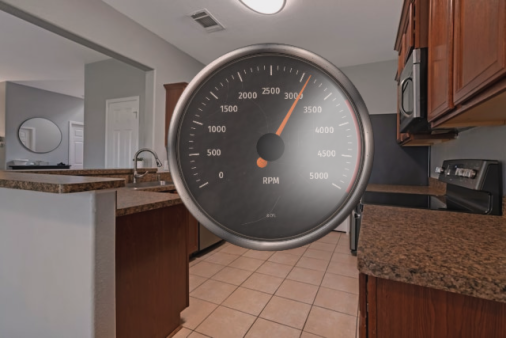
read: 3100 rpm
